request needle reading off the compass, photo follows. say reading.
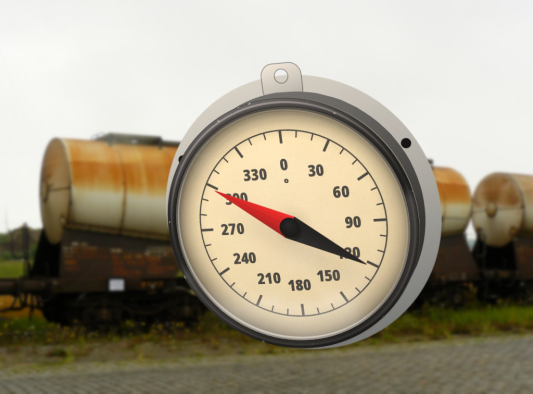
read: 300 °
